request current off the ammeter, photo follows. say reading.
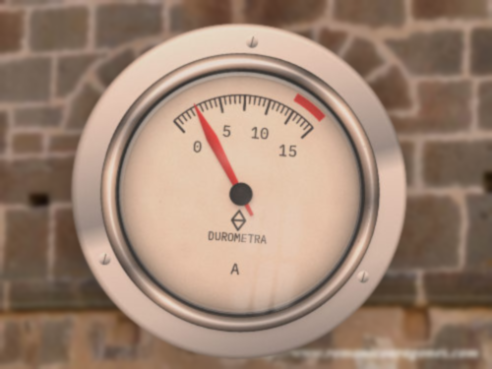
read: 2.5 A
